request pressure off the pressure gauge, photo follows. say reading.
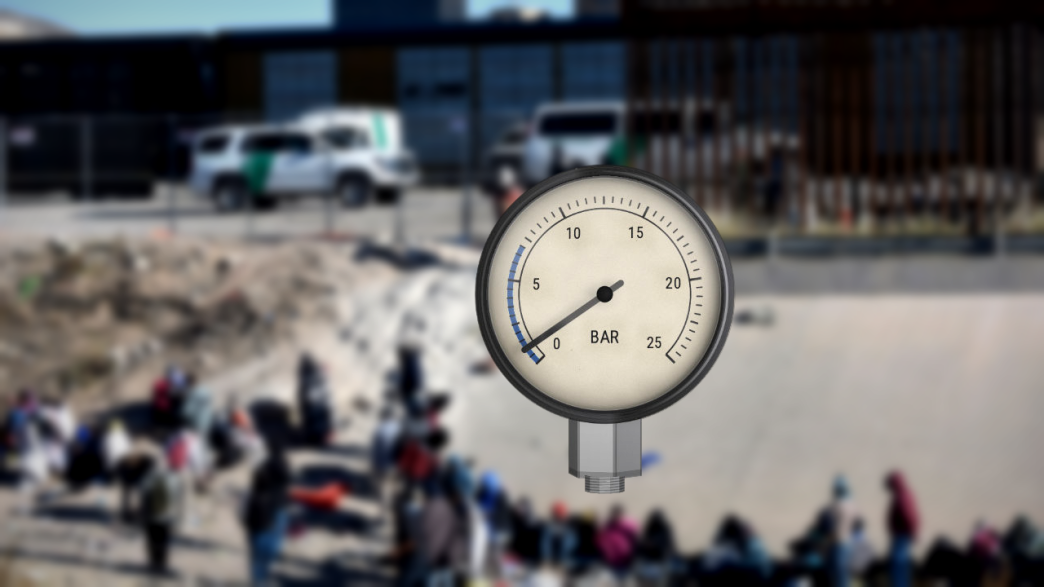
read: 1 bar
